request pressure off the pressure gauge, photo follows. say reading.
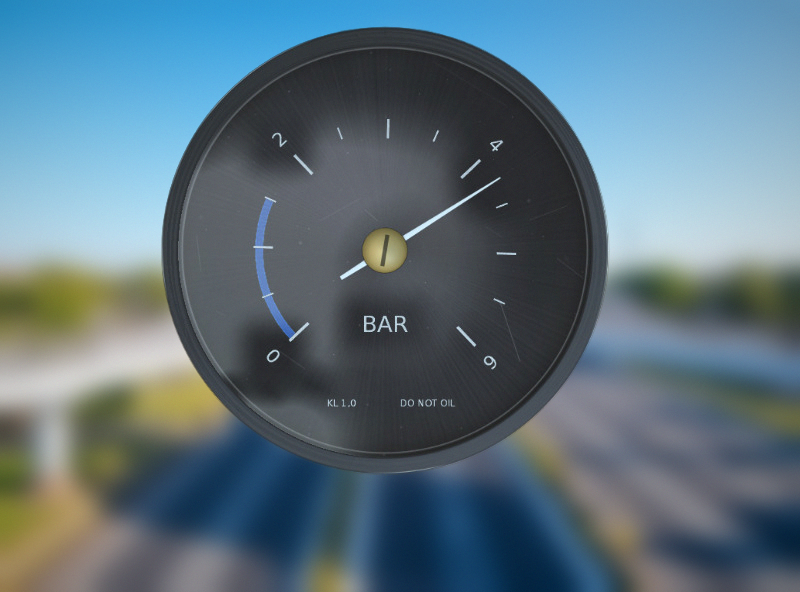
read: 4.25 bar
